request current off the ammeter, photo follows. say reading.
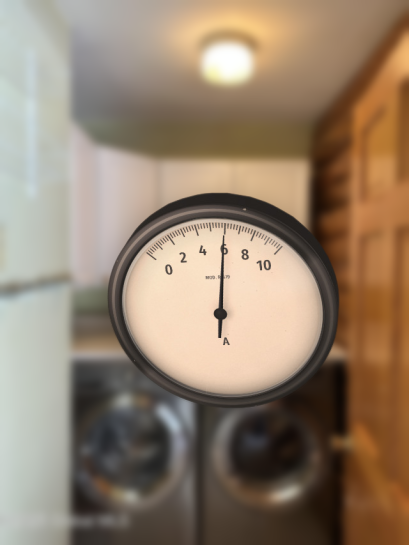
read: 6 A
